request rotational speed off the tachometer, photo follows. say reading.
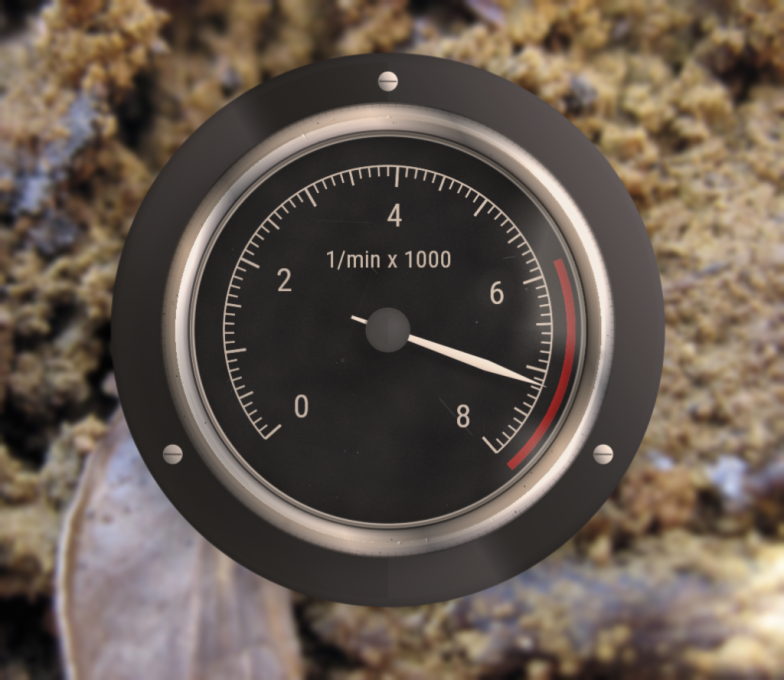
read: 7150 rpm
